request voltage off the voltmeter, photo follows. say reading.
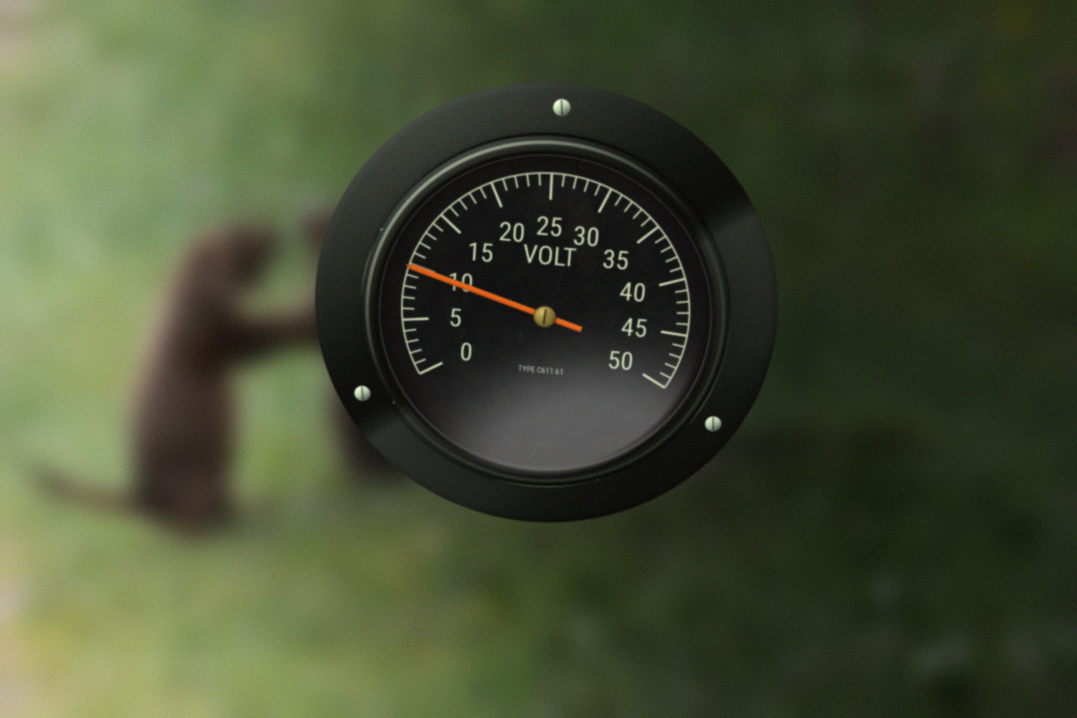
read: 10 V
